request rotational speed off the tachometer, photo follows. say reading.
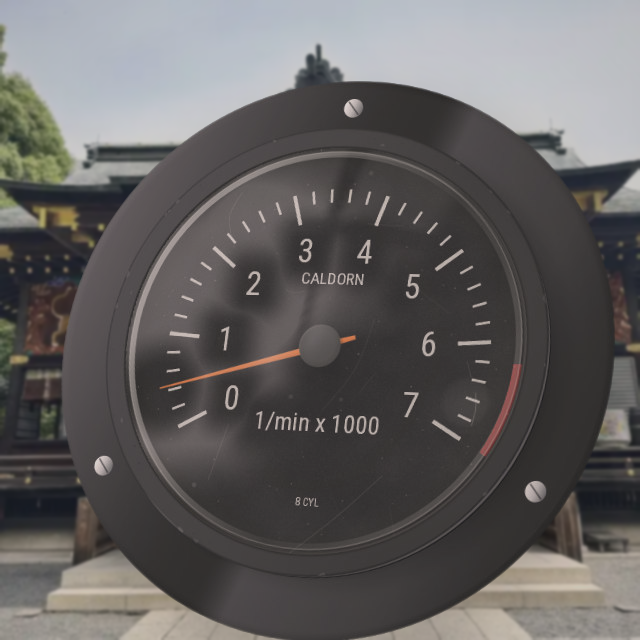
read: 400 rpm
